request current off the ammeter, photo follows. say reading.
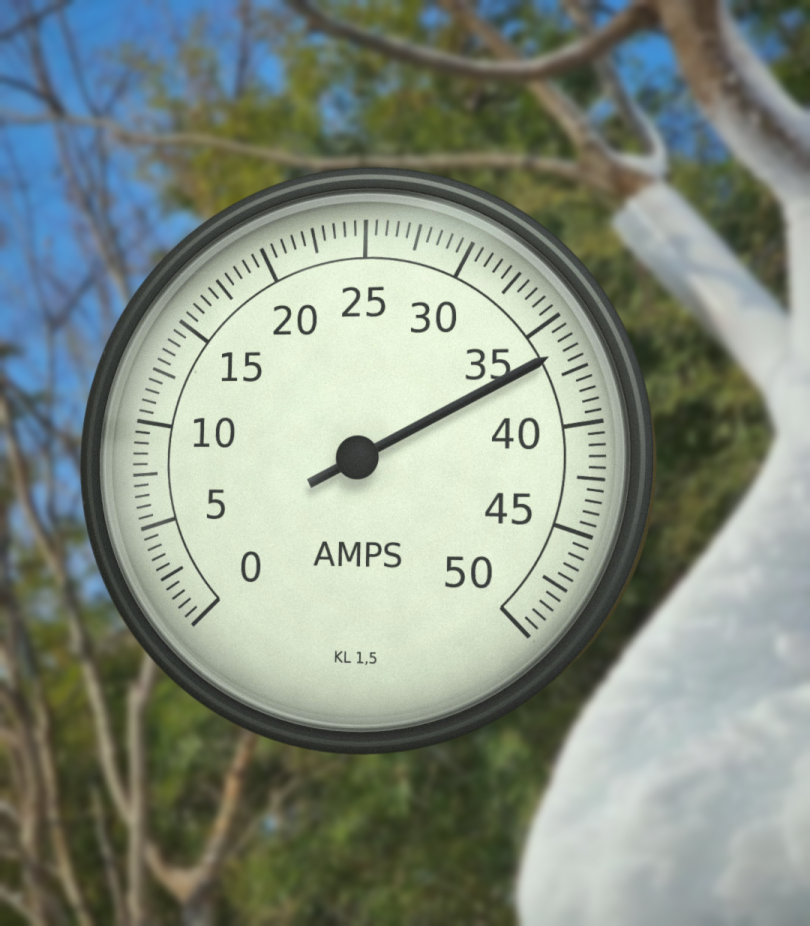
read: 36.5 A
